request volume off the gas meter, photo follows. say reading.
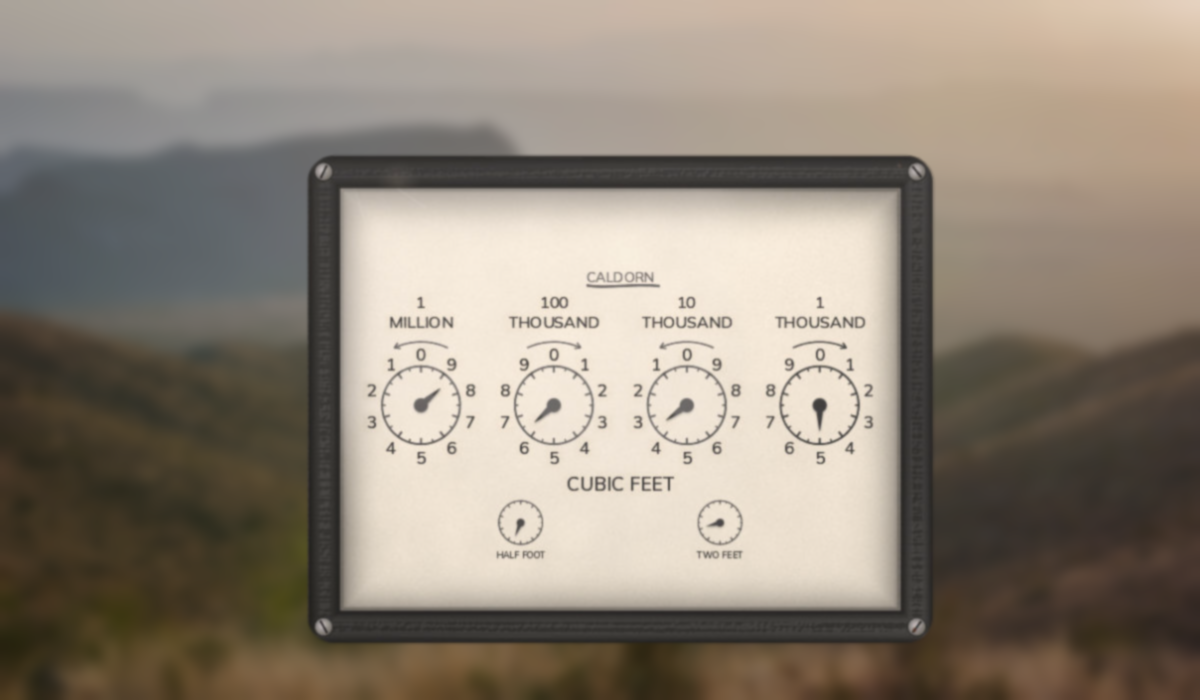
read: 863500 ft³
